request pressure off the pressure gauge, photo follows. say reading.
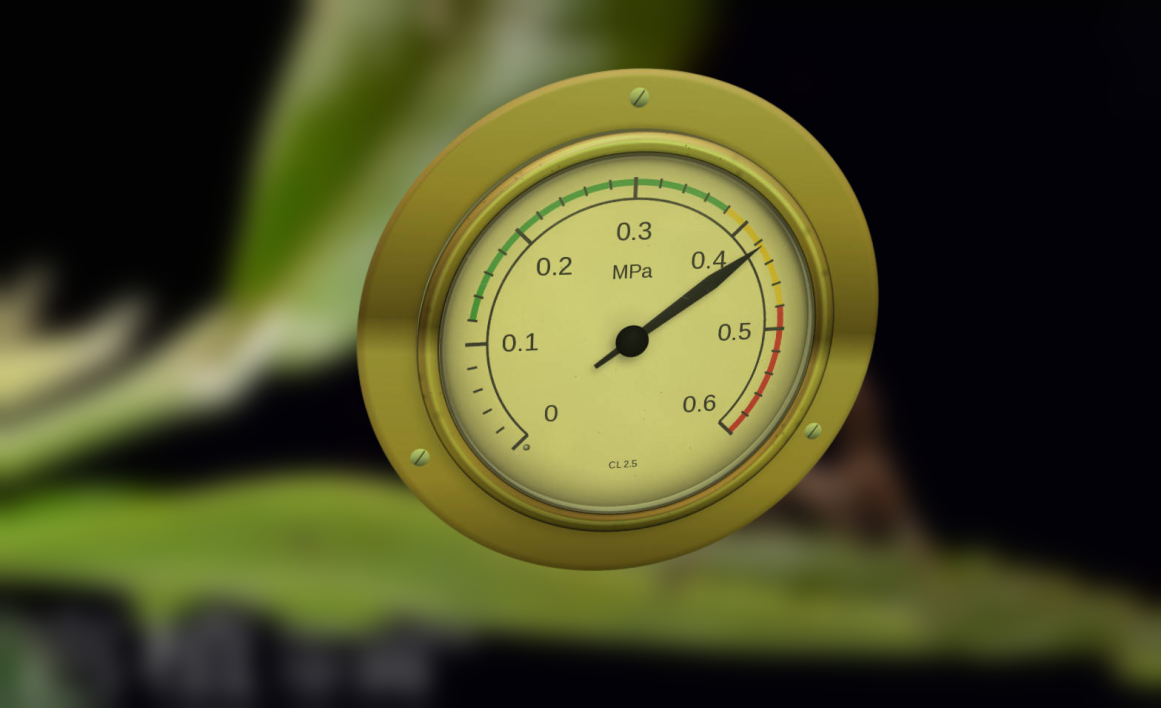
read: 0.42 MPa
